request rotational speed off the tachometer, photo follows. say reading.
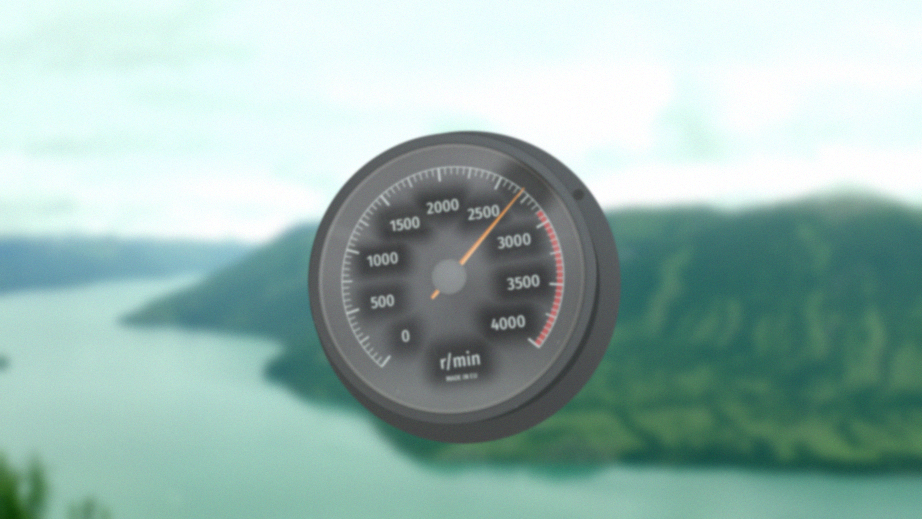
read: 2700 rpm
